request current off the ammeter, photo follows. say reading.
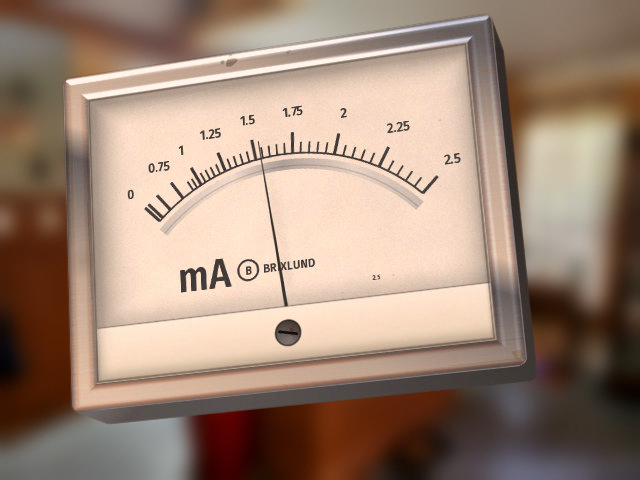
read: 1.55 mA
